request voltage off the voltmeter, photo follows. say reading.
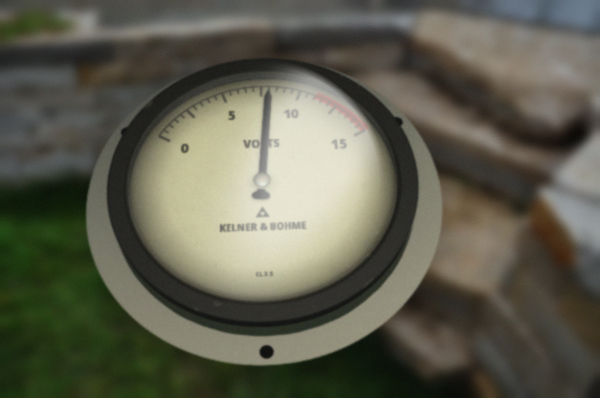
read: 8 V
